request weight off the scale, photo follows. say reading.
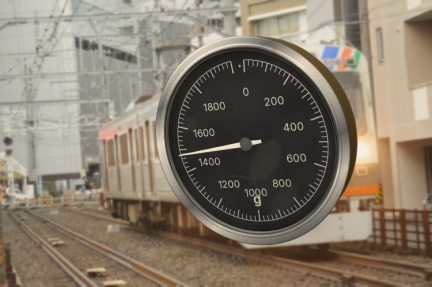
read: 1480 g
